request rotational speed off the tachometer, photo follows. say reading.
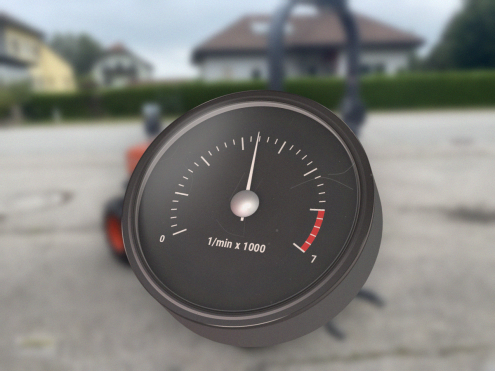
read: 3400 rpm
